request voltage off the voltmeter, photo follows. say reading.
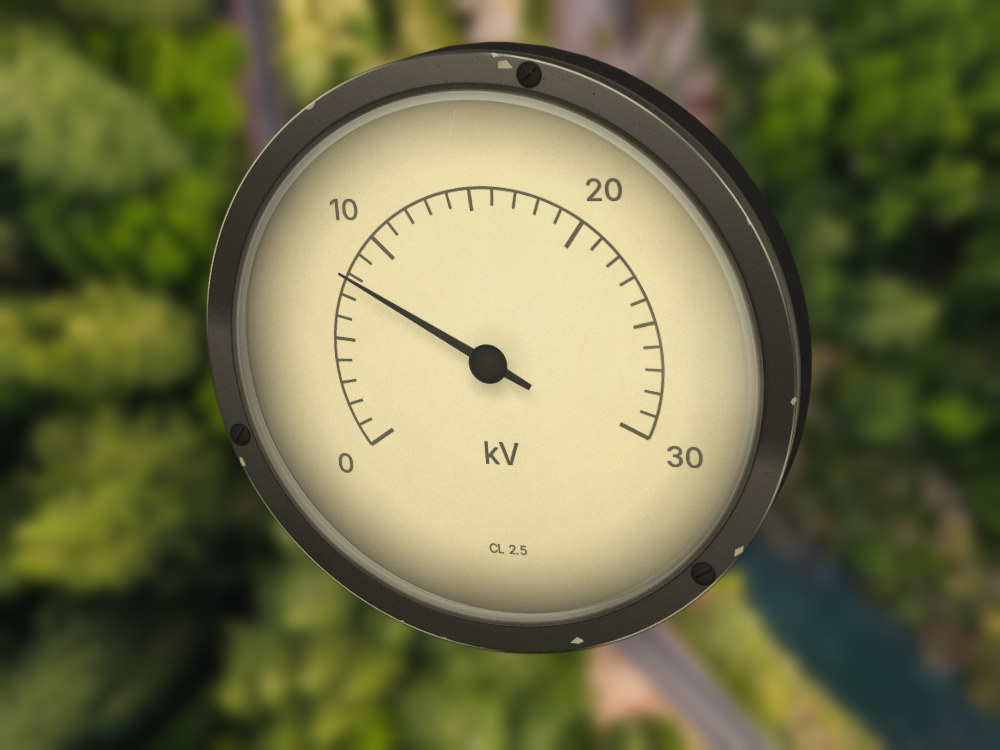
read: 8 kV
